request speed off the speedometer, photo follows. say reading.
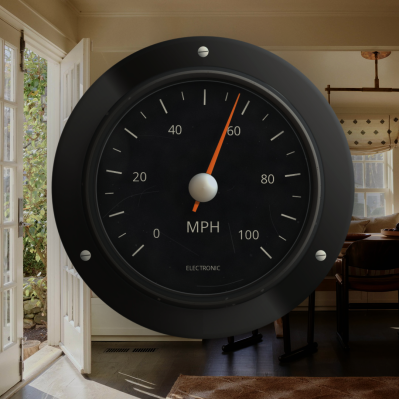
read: 57.5 mph
